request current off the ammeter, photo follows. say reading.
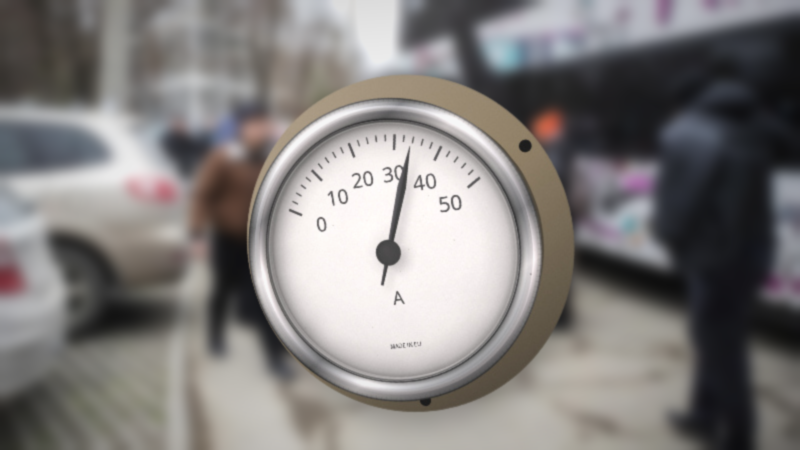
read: 34 A
